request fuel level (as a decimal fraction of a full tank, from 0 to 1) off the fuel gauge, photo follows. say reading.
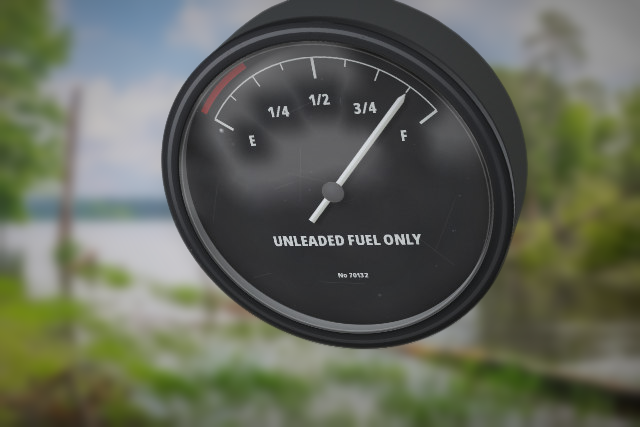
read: 0.875
